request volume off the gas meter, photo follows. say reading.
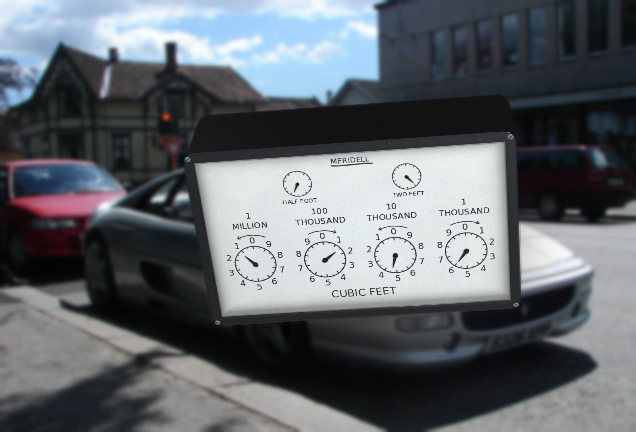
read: 114600 ft³
